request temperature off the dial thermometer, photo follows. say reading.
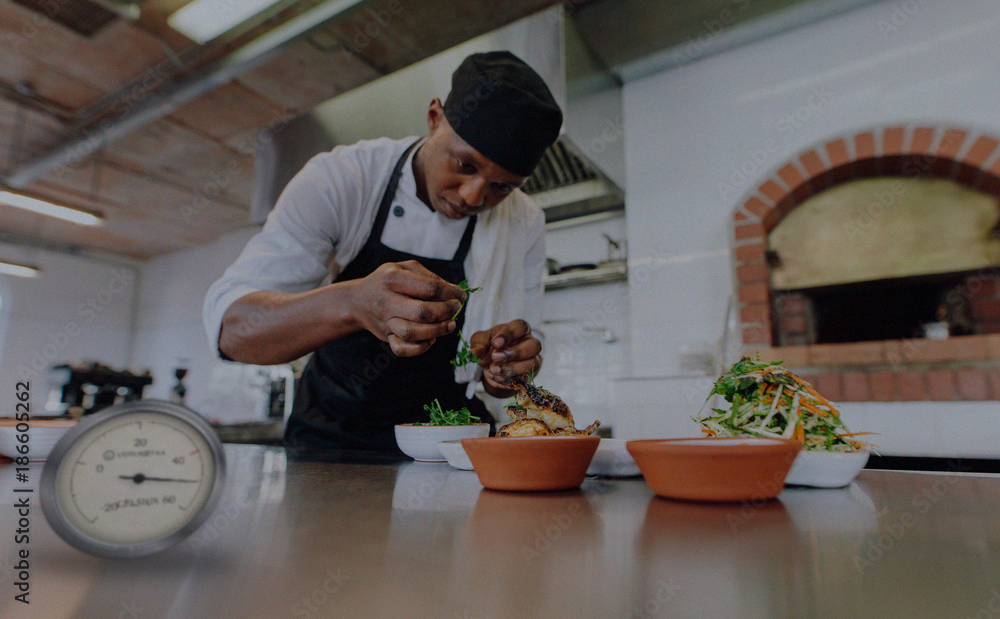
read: 50 °C
